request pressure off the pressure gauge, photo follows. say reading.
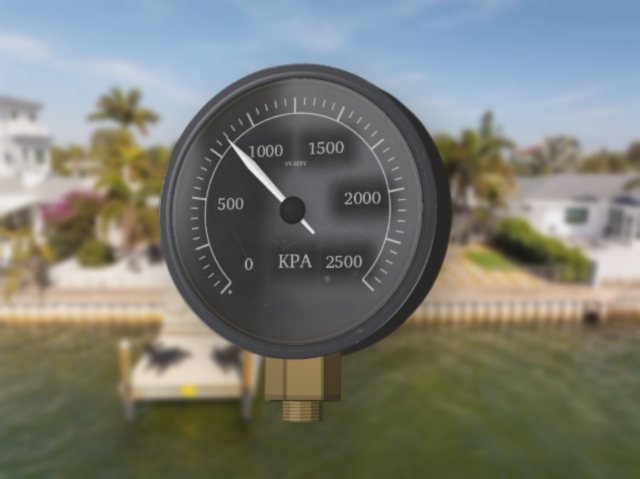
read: 850 kPa
